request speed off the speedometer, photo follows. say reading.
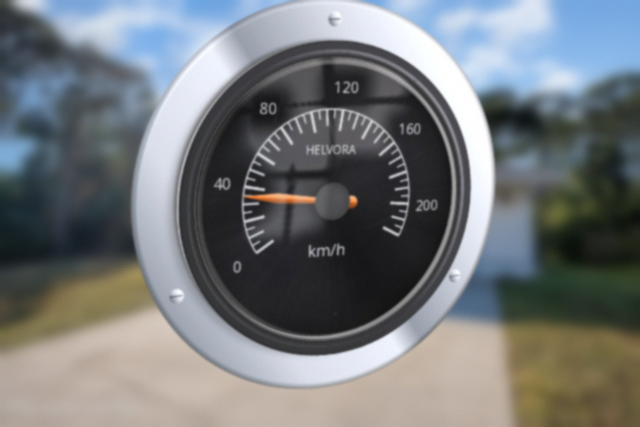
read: 35 km/h
